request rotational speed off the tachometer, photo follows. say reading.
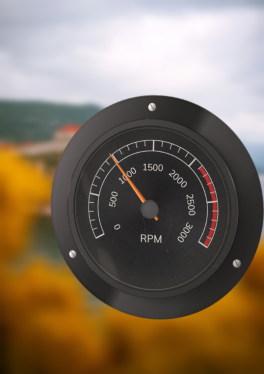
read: 1000 rpm
